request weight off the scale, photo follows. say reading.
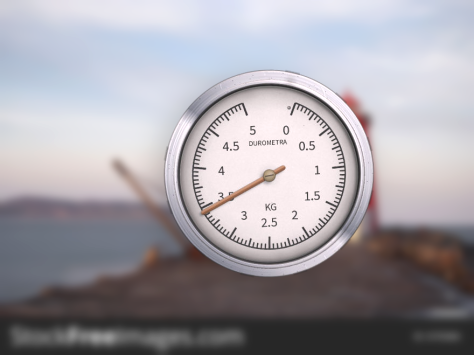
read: 3.45 kg
